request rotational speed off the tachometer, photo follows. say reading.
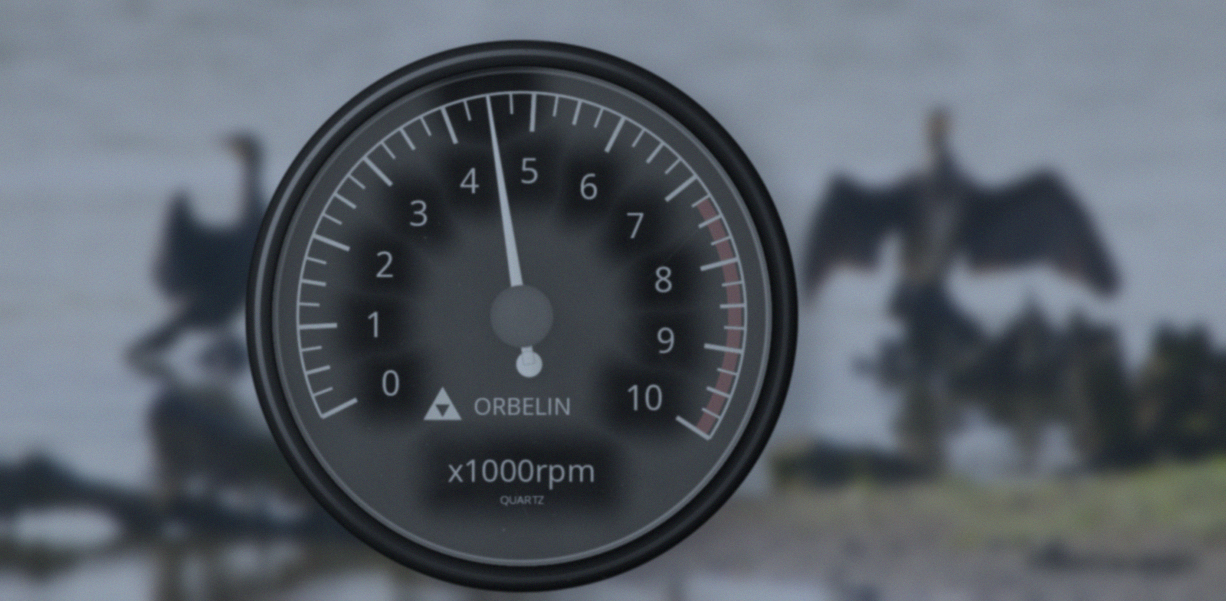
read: 4500 rpm
